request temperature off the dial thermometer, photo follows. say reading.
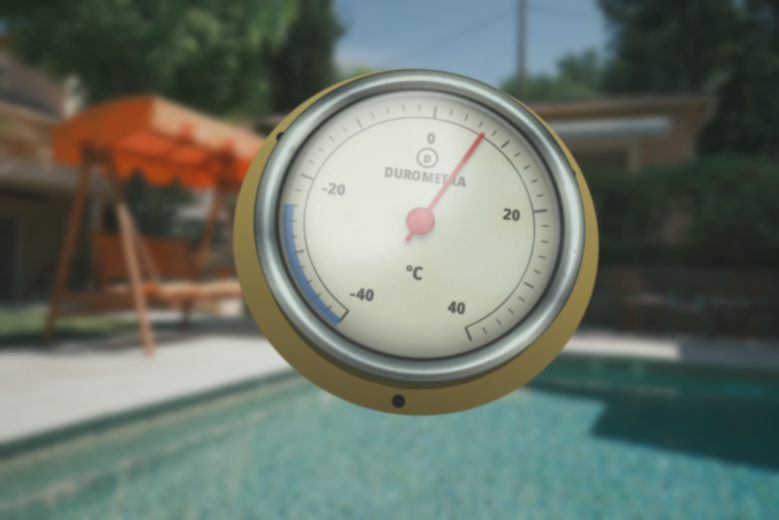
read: 7 °C
